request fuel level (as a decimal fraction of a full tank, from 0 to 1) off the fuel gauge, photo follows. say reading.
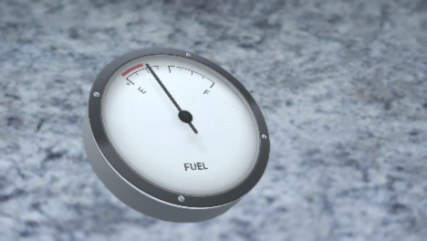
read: 0.25
